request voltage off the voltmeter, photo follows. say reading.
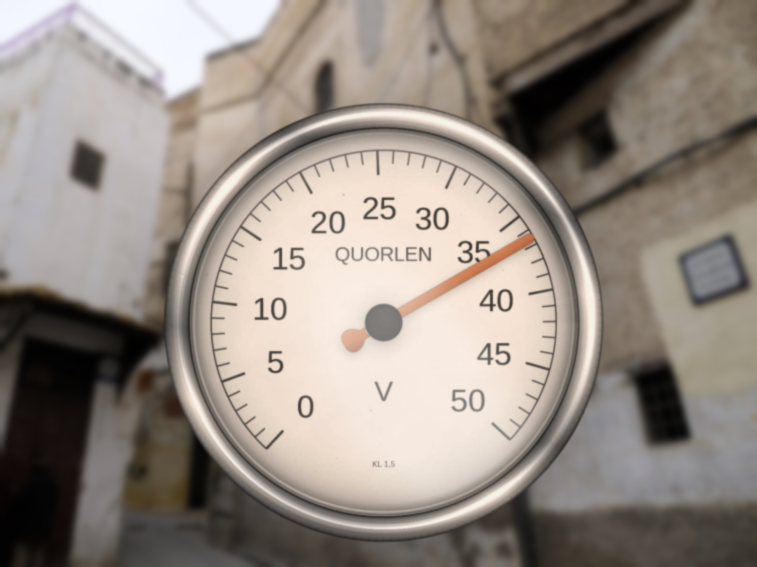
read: 36.5 V
